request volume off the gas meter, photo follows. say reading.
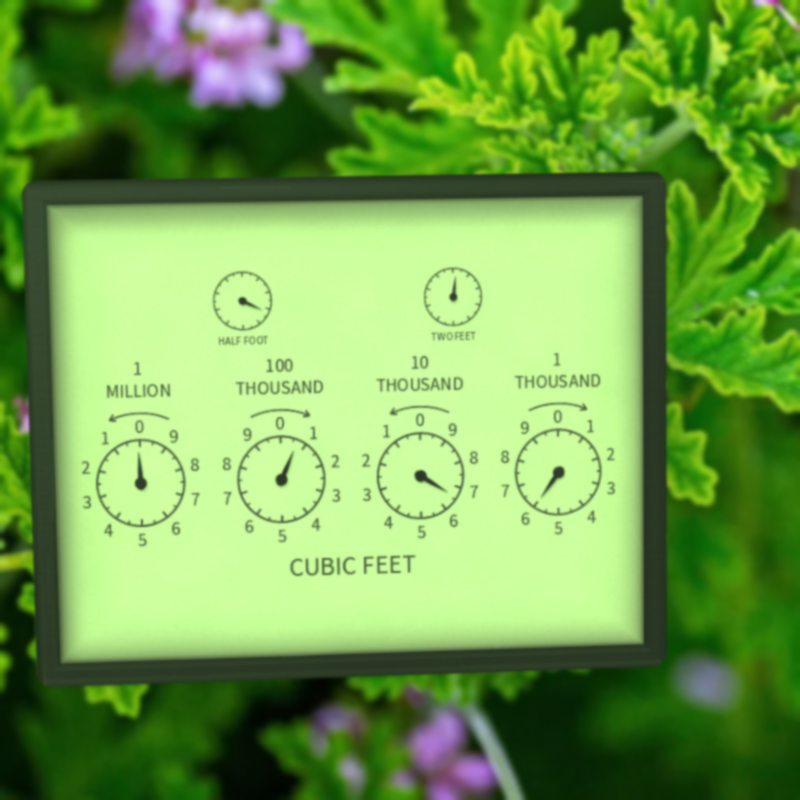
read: 6600 ft³
